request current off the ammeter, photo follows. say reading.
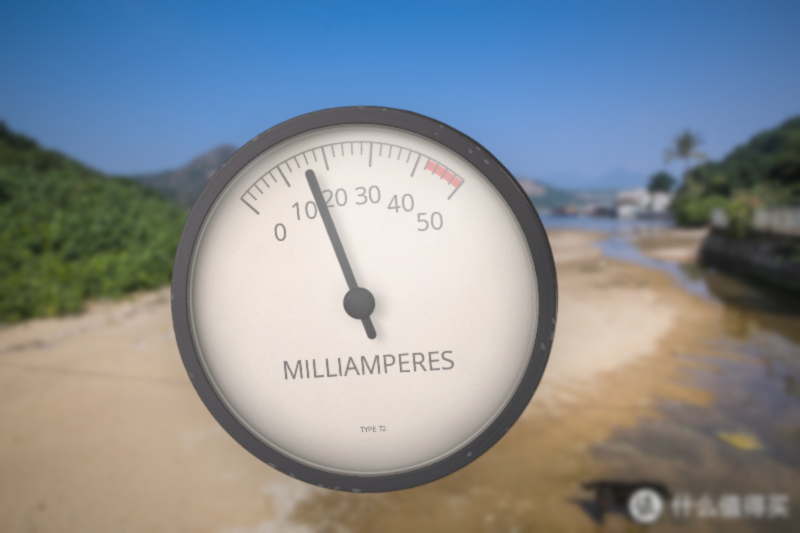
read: 16 mA
